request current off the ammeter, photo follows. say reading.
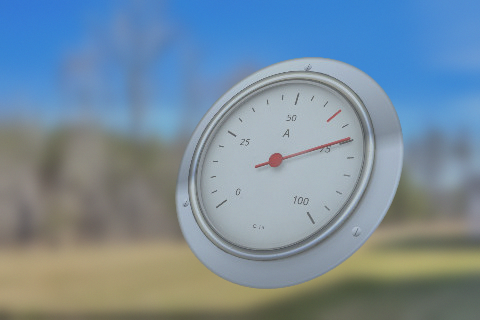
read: 75 A
